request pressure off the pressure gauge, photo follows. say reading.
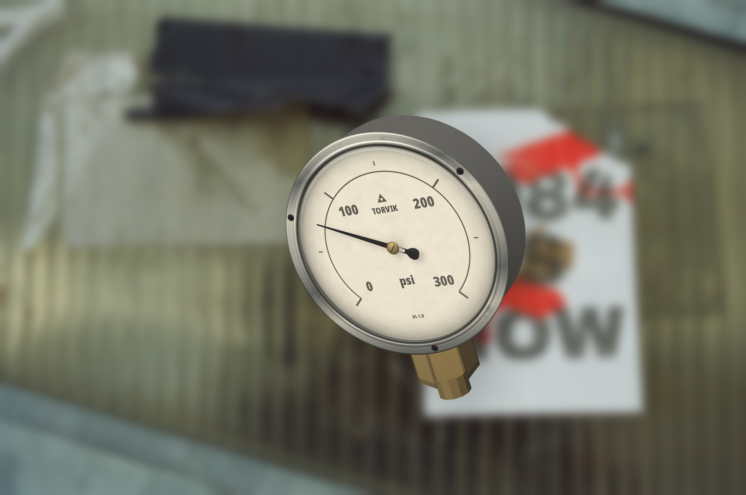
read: 75 psi
